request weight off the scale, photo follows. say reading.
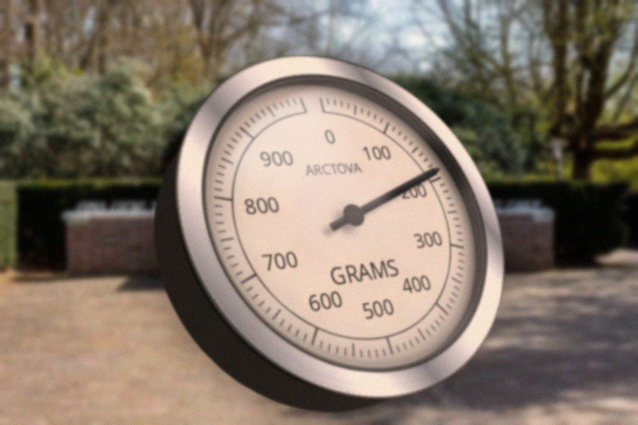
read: 190 g
